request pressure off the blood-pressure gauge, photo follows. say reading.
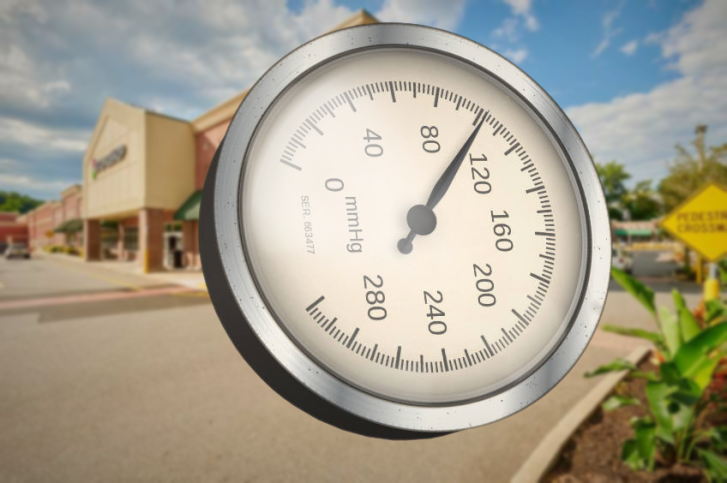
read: 102 mmHg
